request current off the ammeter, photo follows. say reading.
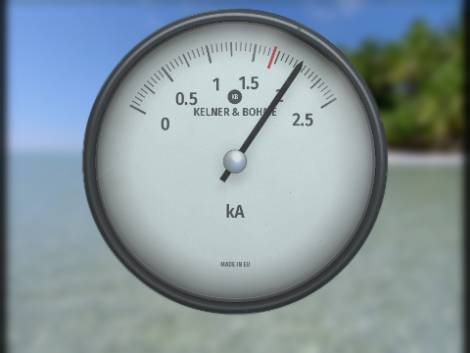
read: 2 kA
